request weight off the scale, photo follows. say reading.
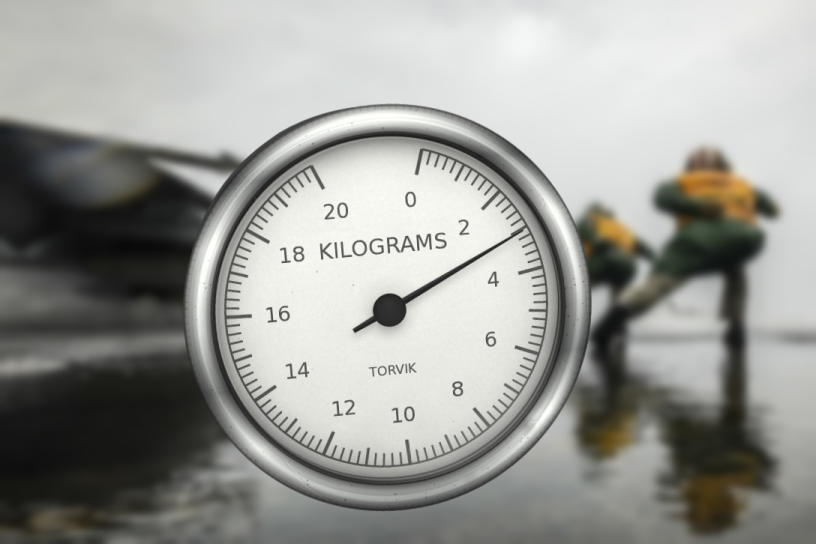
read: 3 kg
